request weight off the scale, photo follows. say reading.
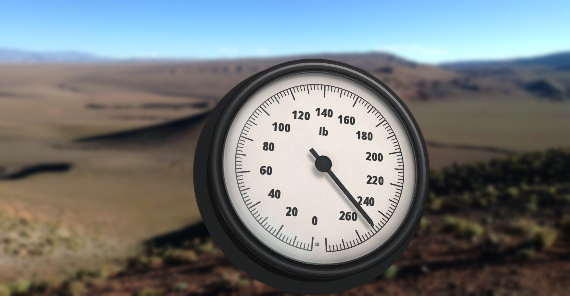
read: 250 lb
